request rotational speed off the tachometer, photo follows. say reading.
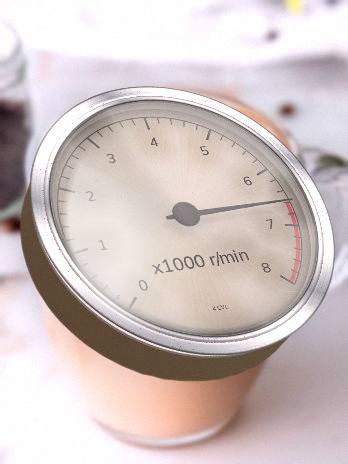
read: 6600 rpm
